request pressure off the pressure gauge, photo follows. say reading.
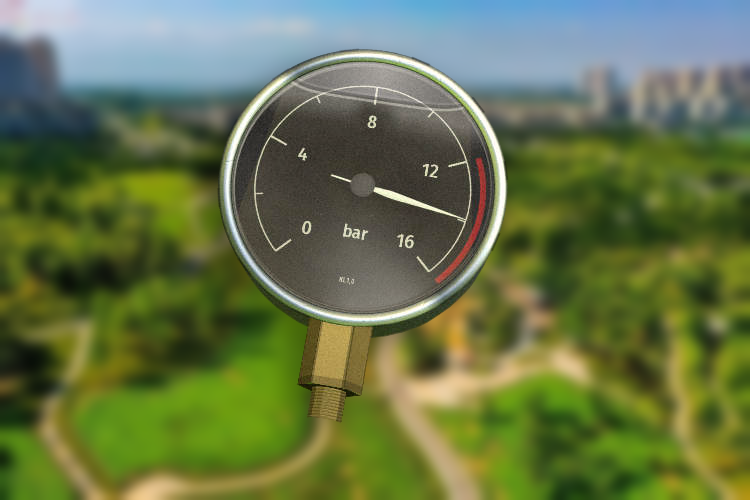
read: 14 bar
